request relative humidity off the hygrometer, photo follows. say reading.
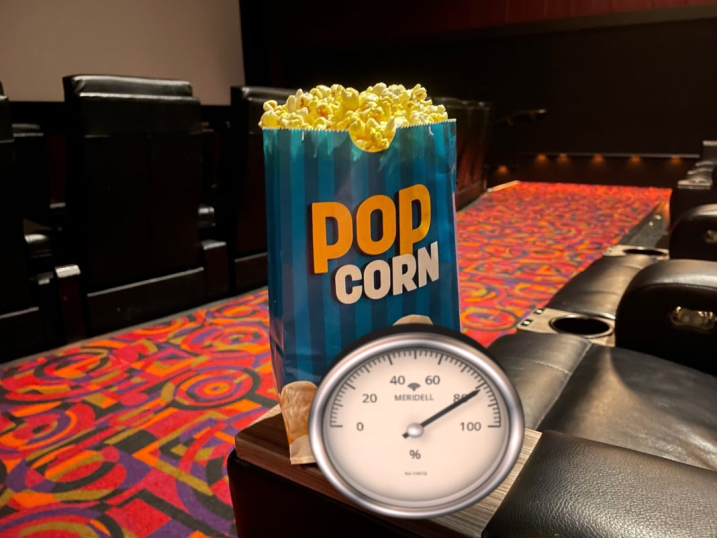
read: 80 %
